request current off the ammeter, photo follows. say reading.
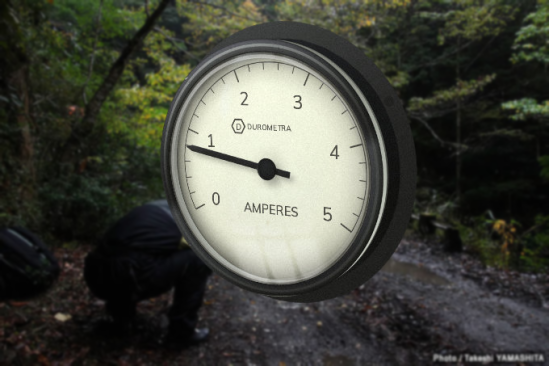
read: 0.8 A
